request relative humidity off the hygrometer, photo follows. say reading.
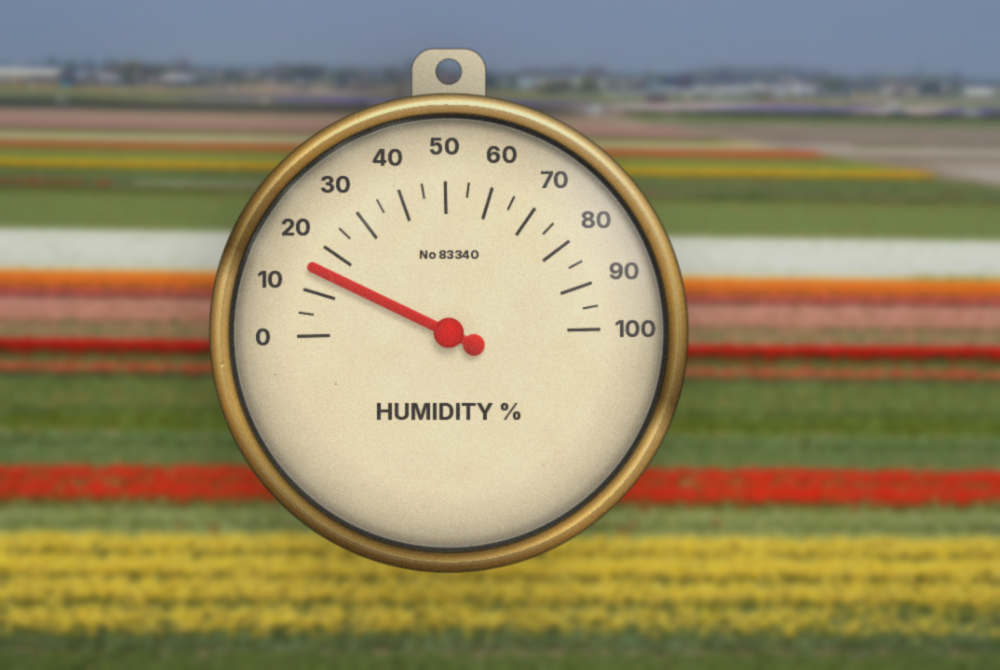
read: 15 %
